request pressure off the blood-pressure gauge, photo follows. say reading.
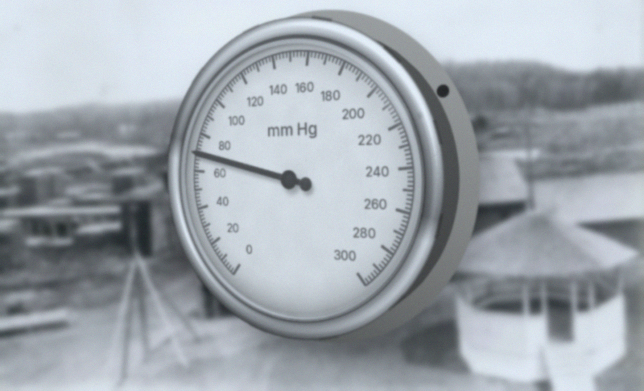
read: 70 mmHg
